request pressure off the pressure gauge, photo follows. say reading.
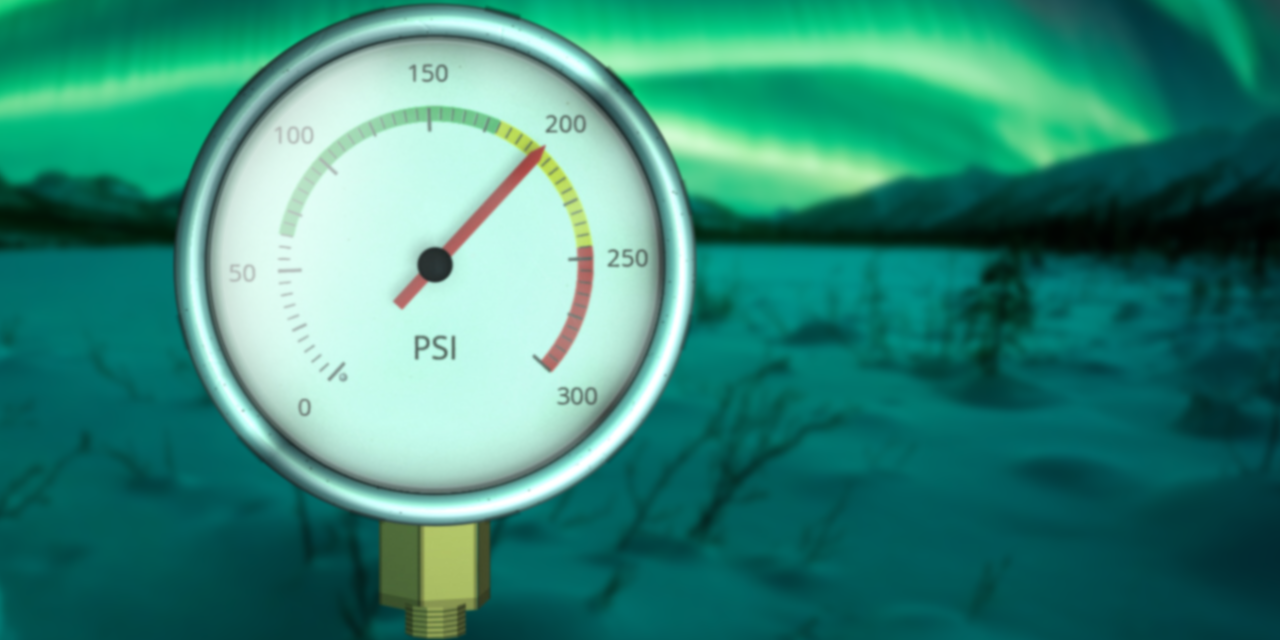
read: 200 psi
